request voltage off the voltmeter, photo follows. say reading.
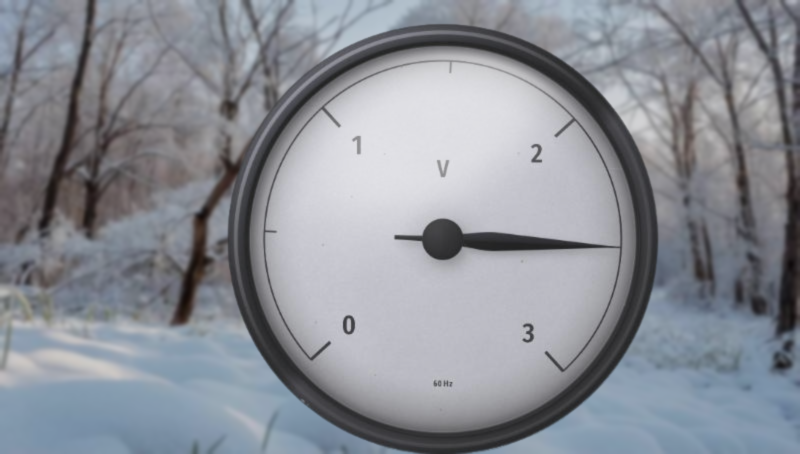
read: 2.5 V
